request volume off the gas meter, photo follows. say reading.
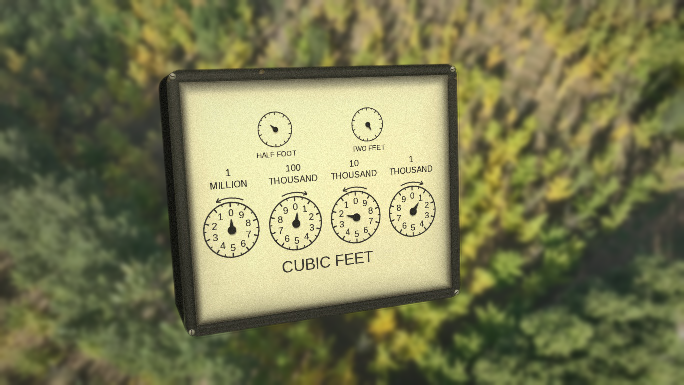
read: 2100 ft³
